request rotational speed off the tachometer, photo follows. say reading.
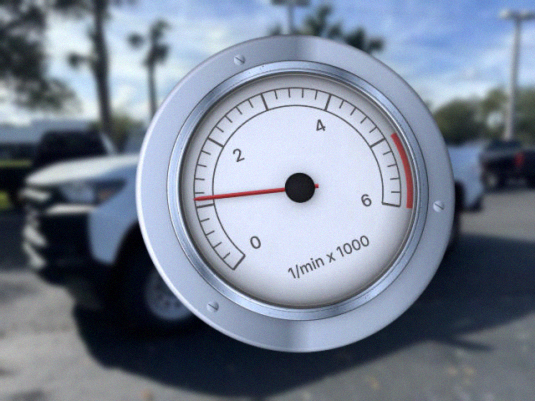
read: 1100 rpm
